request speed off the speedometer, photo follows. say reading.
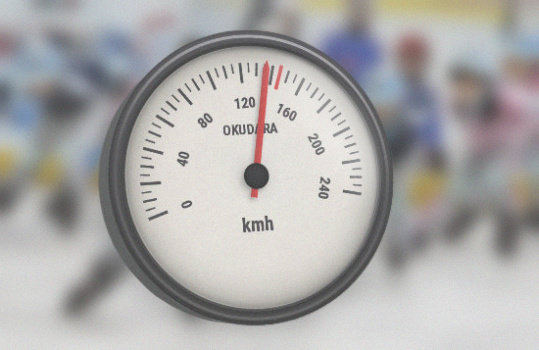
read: 135 km/h
